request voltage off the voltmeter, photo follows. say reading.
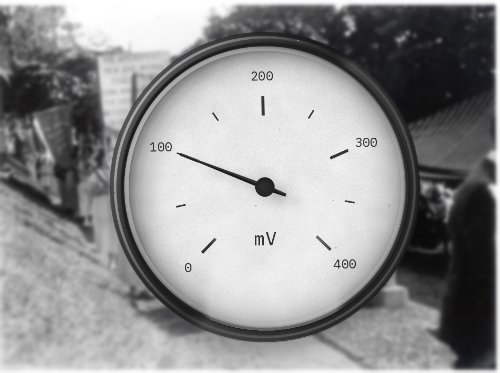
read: 100 mV
